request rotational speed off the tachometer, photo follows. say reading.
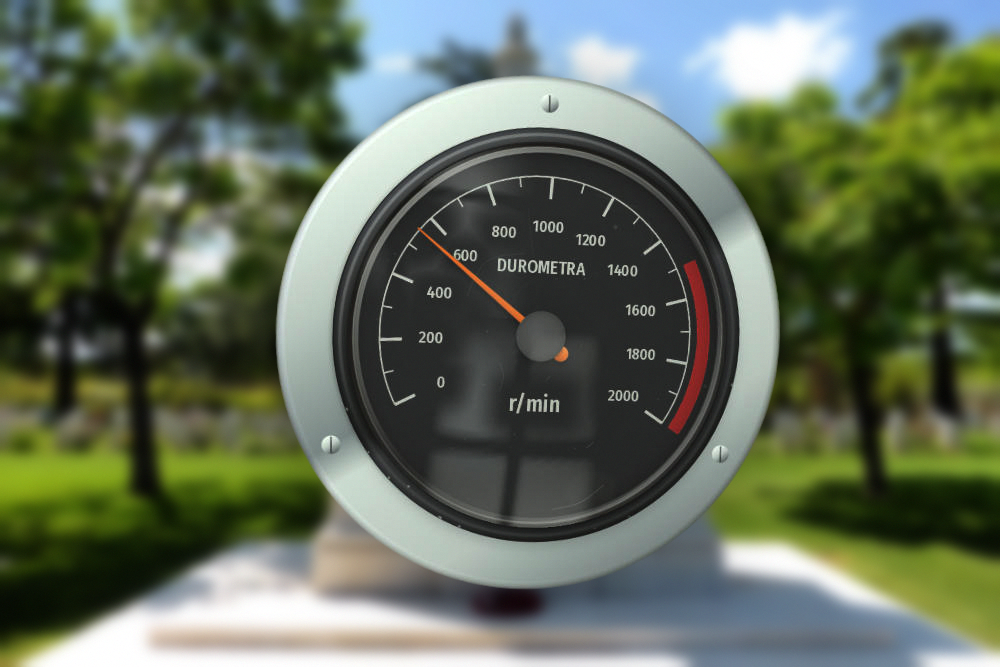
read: 550 rpm
